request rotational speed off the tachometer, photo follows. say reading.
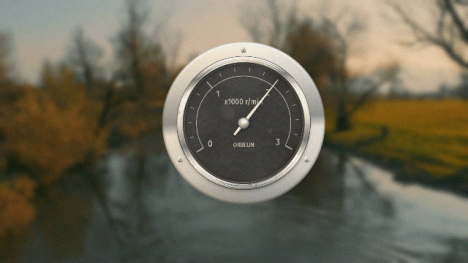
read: 2000 rpm
